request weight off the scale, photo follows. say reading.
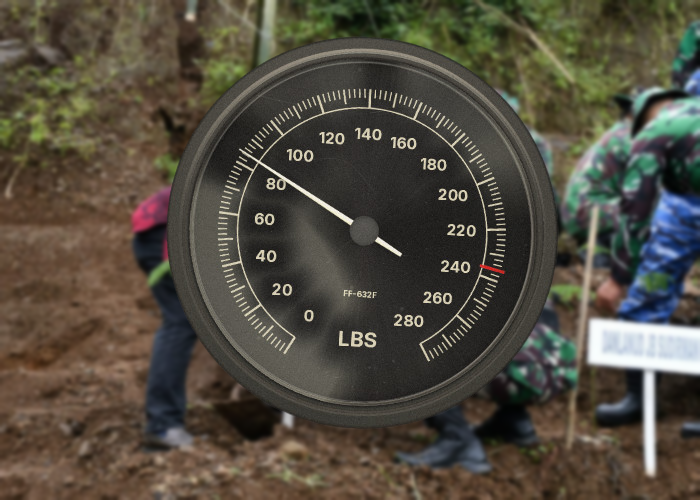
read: 84 lb
